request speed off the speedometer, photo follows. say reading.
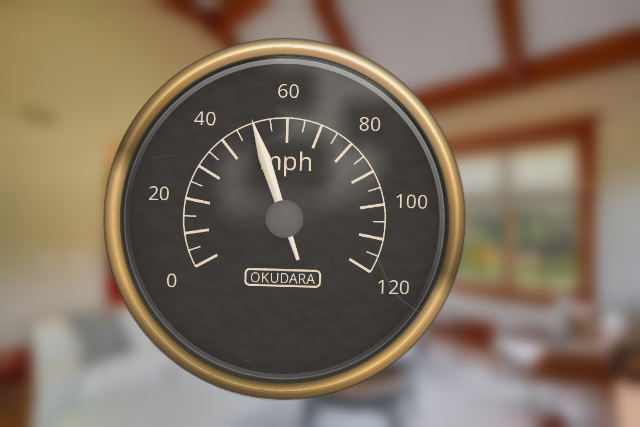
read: 50 mph
